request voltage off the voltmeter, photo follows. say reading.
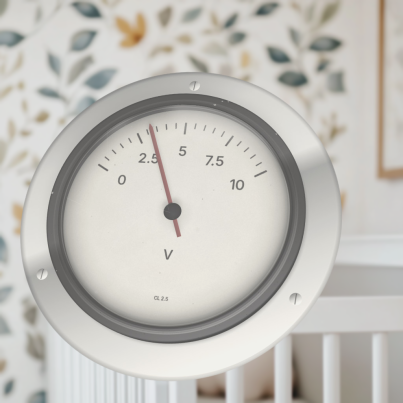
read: 3.25 V
